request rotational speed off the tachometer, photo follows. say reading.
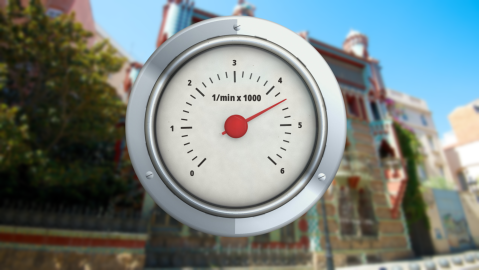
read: 4400 rpm
